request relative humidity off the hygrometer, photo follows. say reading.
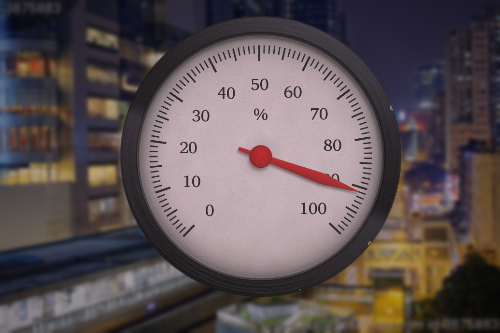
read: 91 %
